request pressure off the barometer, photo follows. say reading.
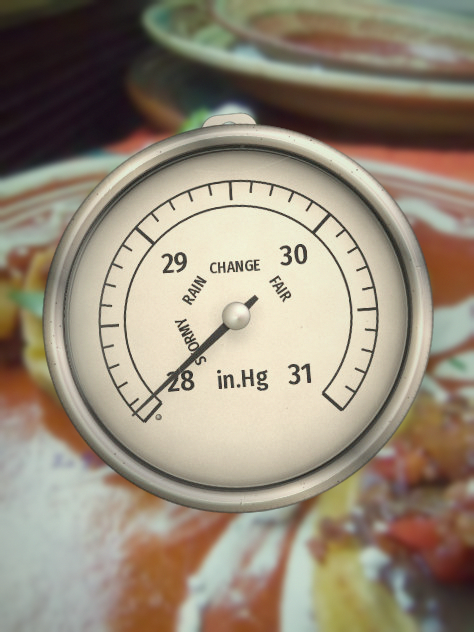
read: 28.05 inHg
